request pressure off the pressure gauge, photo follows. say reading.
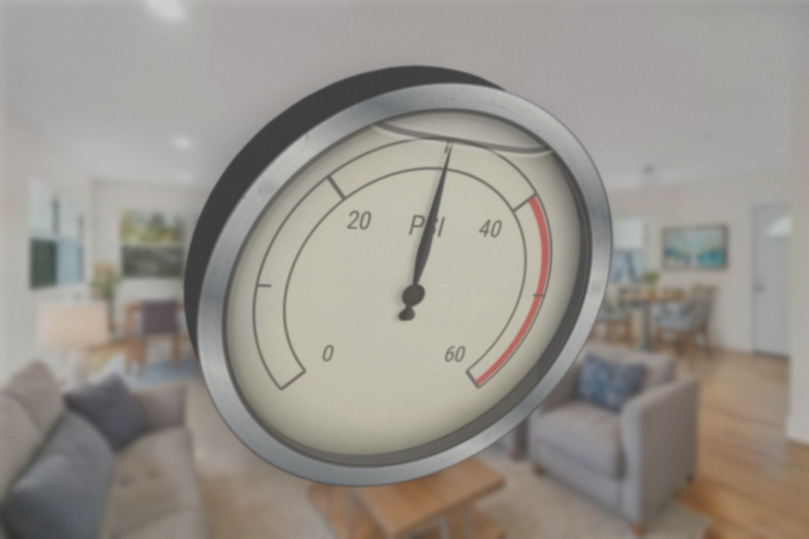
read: 30 psi
